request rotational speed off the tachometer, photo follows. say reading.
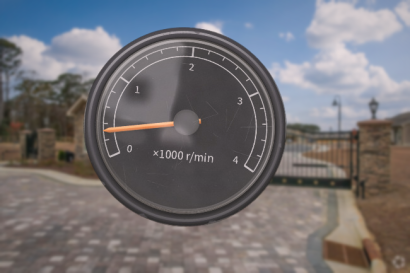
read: 300 rpm
